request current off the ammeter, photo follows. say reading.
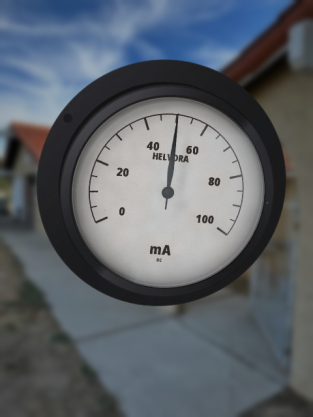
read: 50 mA
